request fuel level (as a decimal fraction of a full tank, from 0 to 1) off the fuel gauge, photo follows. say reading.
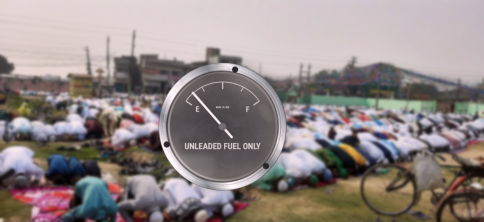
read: 0.125
